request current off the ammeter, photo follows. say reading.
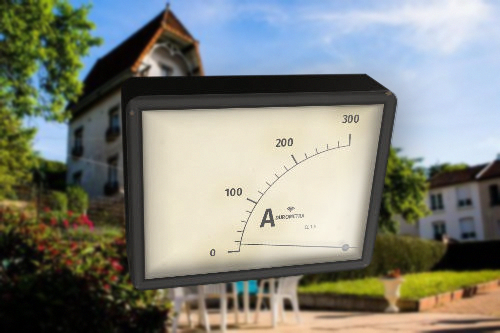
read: 20 A
